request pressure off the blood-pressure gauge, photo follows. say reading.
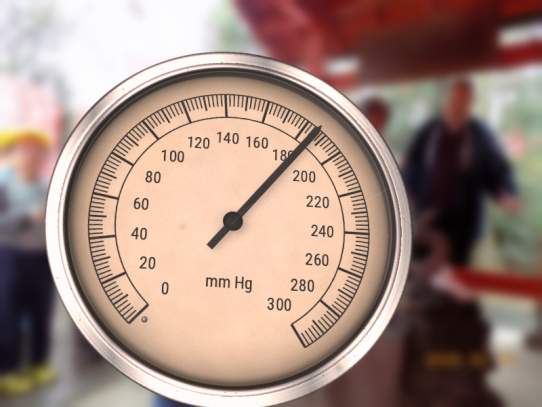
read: 186 mmHg
